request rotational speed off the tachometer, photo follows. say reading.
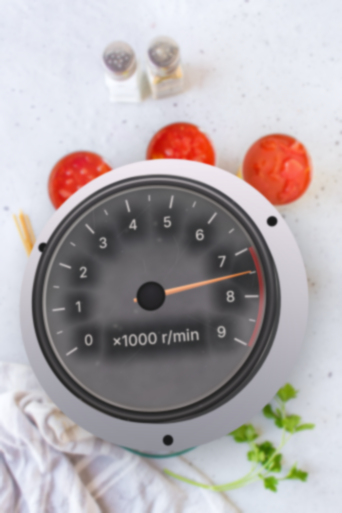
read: 7500 rpm
